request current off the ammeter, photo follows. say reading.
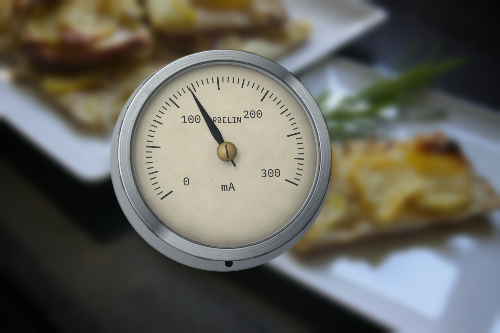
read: 120 mA
